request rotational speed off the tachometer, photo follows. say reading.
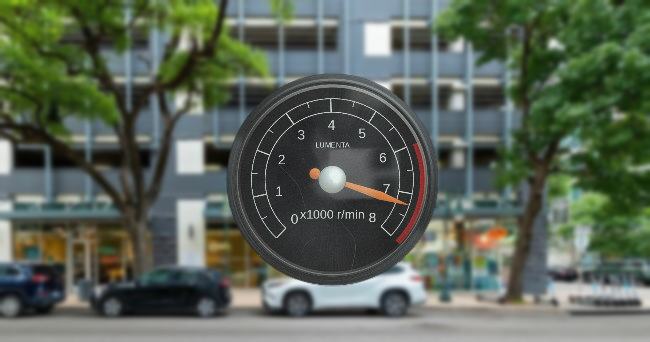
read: 7250 rpm
